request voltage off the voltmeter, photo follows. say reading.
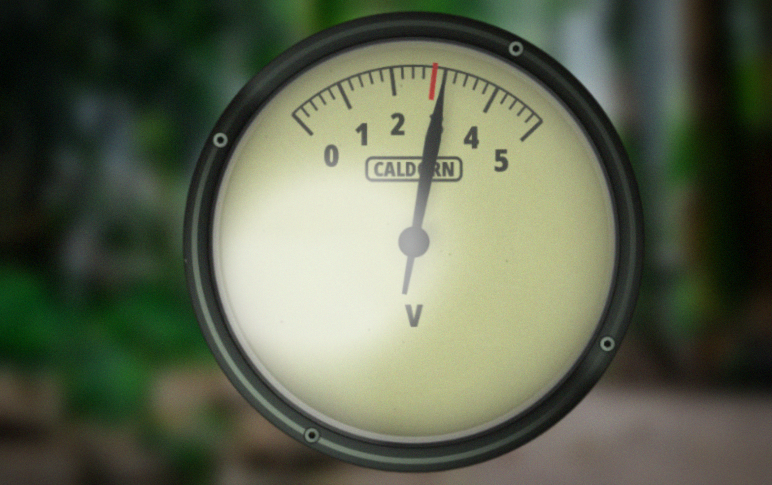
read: 3 V
